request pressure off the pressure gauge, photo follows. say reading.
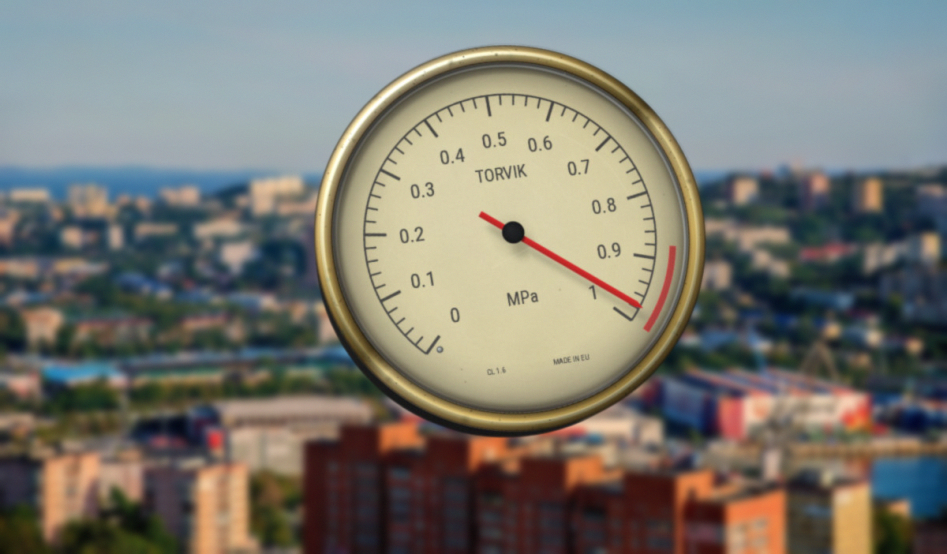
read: 0.98 MPa
